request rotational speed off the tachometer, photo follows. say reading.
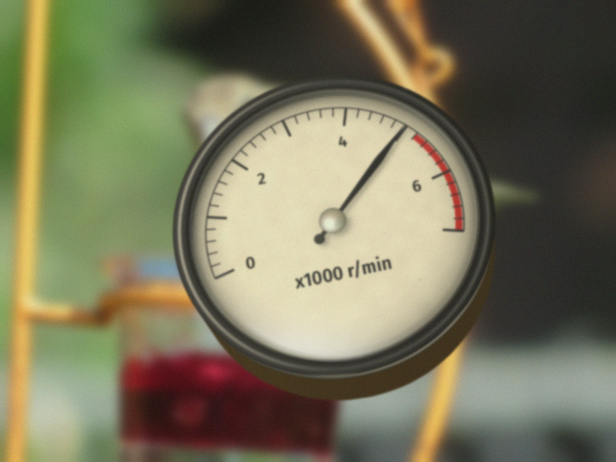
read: 5000 rpm
